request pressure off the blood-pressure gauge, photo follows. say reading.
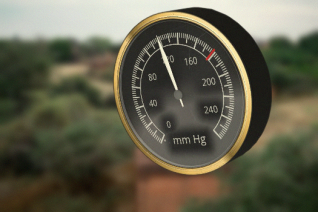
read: 120 mmHg
